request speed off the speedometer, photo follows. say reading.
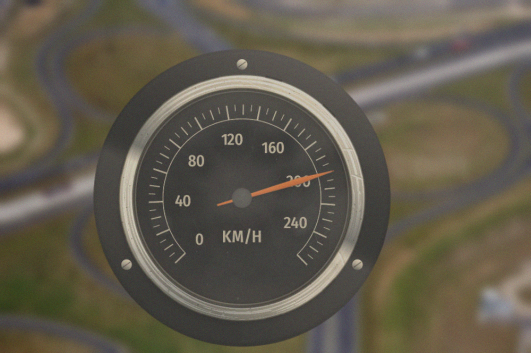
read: 200 km/h
